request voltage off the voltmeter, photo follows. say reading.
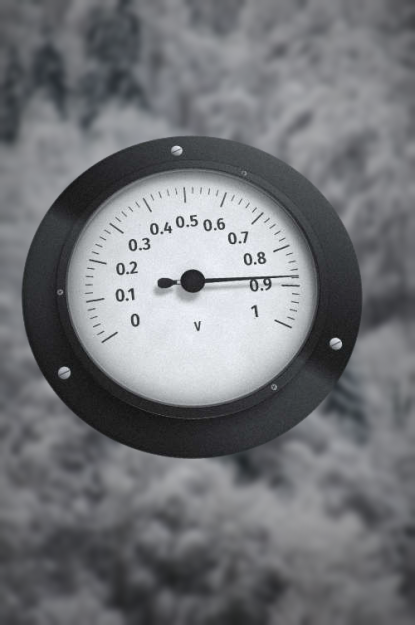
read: 0.88 V
